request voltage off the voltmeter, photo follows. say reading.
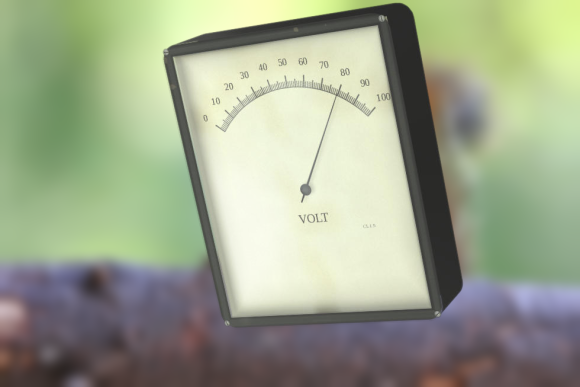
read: 80 V
